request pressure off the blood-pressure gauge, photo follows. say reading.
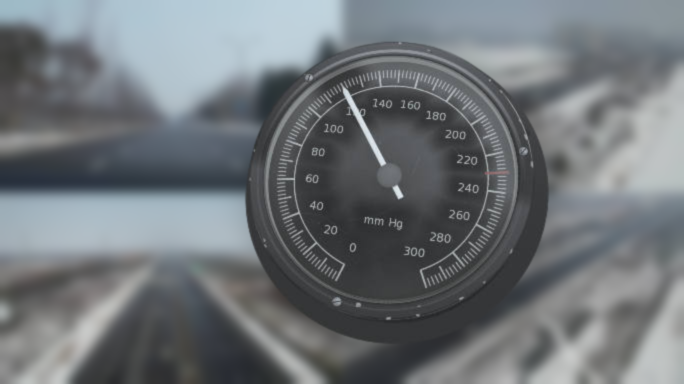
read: 120 mmHg
